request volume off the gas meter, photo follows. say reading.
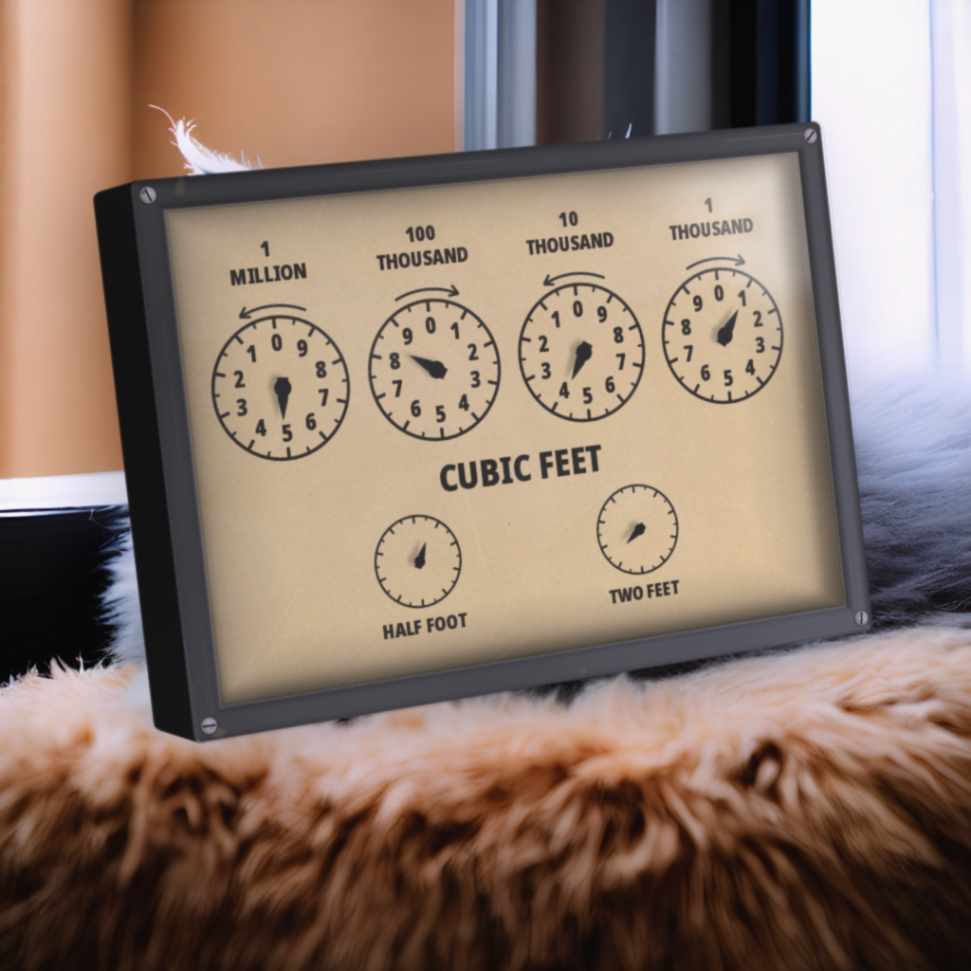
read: 484100 ft³
